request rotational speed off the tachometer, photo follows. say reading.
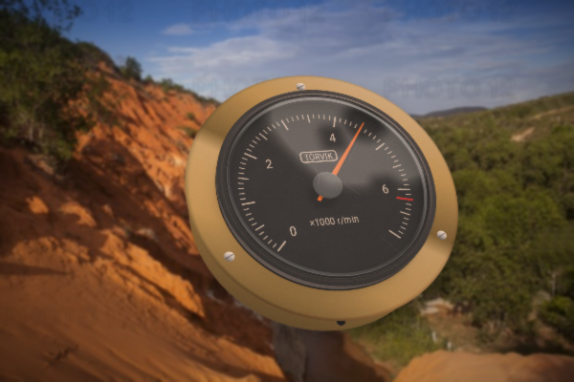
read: 4500 rpm
